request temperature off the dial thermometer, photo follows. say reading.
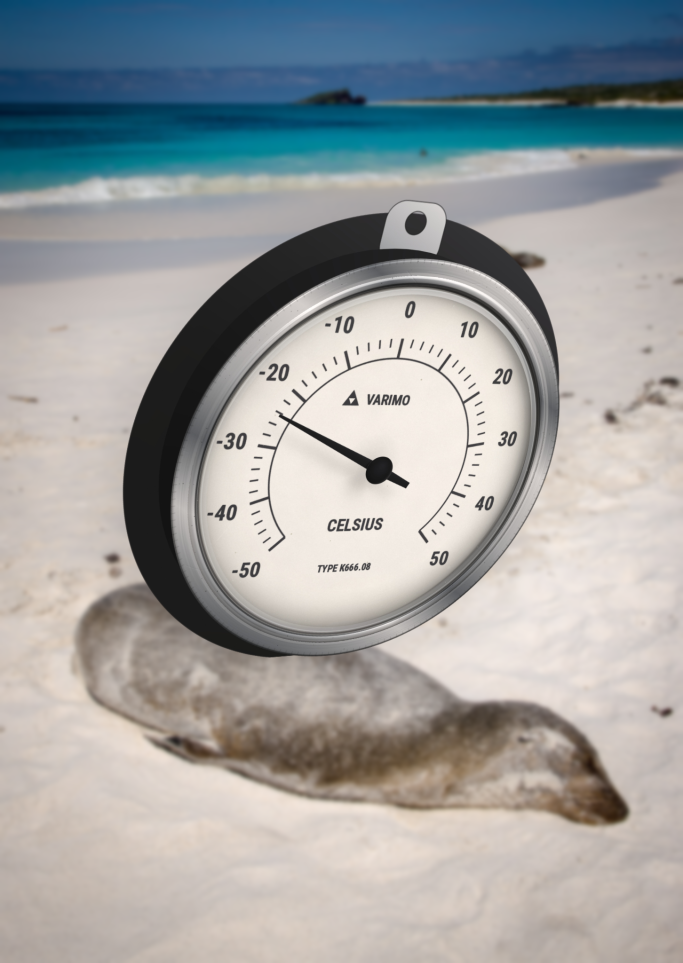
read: -24 °C
